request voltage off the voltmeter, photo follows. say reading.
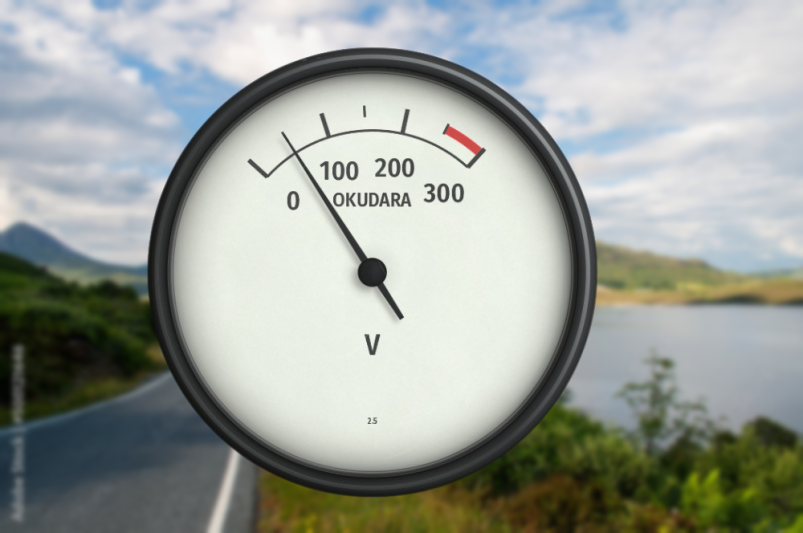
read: 50 V
